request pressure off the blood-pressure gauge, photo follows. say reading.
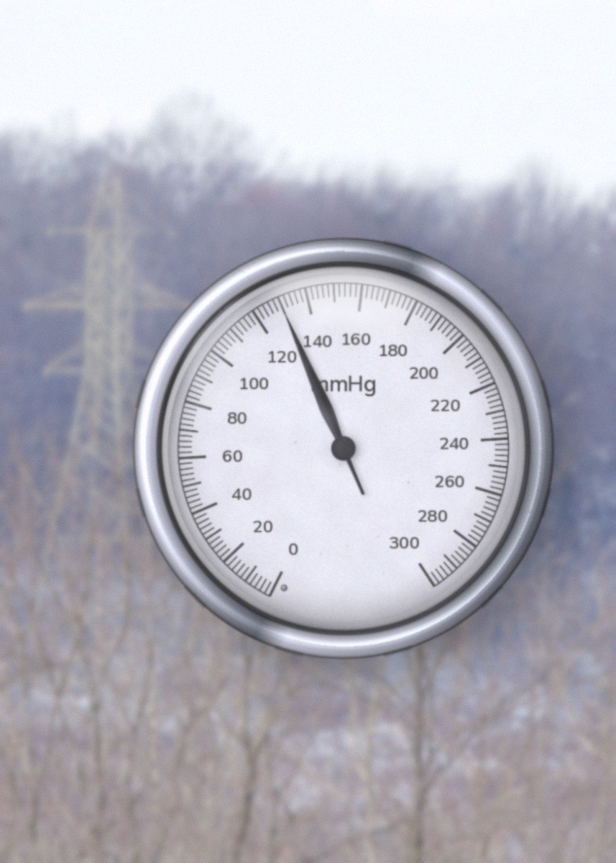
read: 130 mmHg
